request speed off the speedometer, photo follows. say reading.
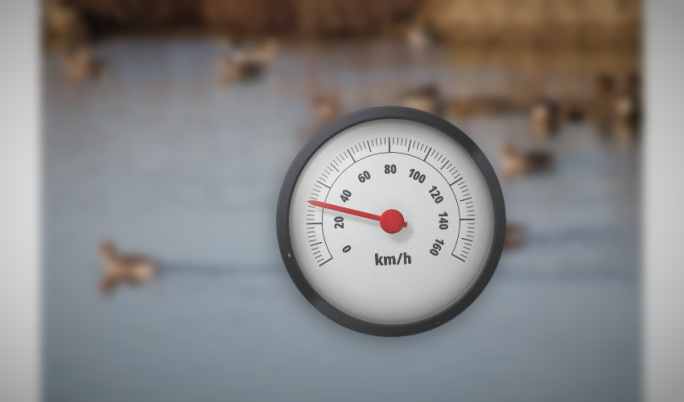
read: 30 km/h
